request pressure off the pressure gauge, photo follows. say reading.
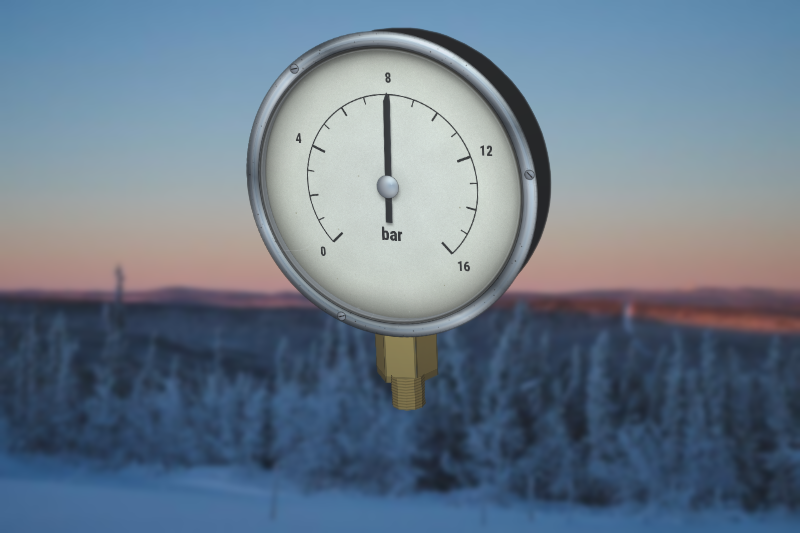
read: 8 bar
